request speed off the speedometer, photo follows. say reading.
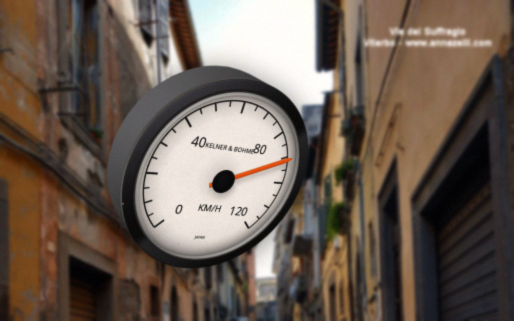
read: 90 km/h
